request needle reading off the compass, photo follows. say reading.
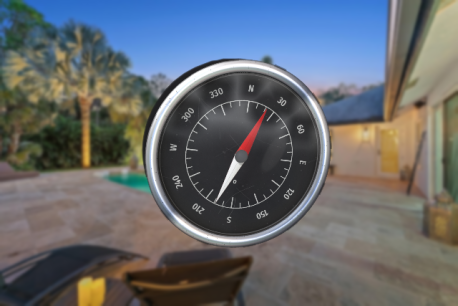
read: 20 °
